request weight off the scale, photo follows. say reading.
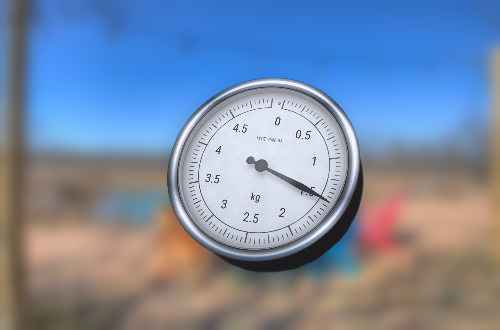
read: 1.5 kg
